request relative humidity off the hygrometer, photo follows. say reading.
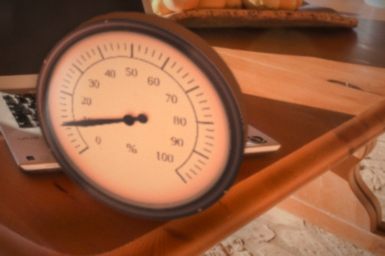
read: 10 %
